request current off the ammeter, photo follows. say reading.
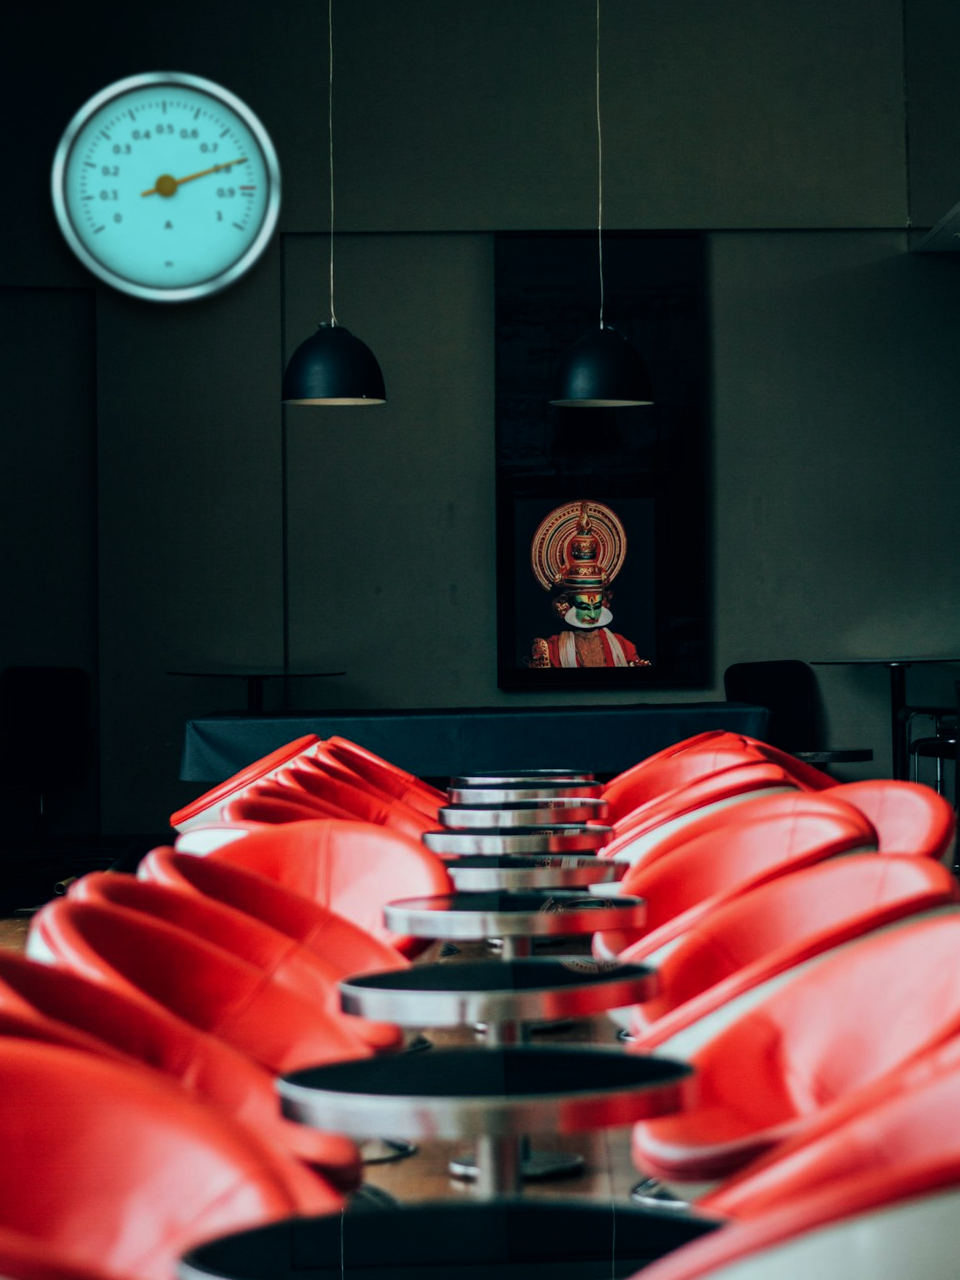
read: 0.8 A
